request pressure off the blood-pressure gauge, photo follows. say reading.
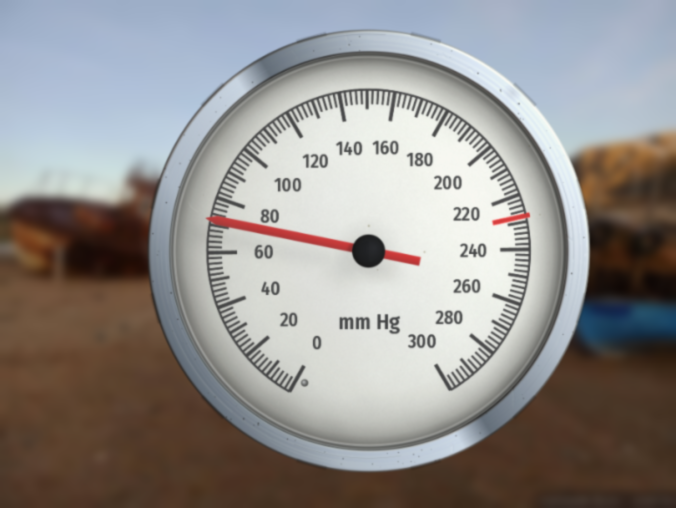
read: 72 mmHg
